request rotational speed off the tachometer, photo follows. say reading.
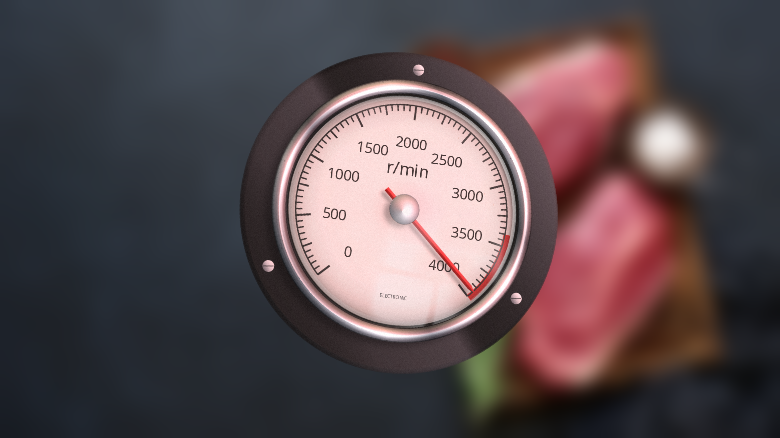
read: 3950 rpm
